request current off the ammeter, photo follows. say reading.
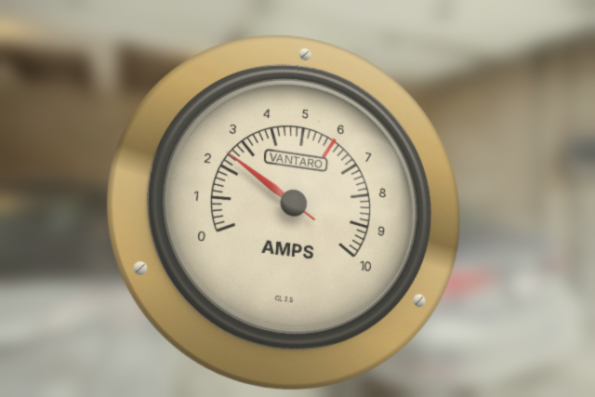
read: 2.4 A
